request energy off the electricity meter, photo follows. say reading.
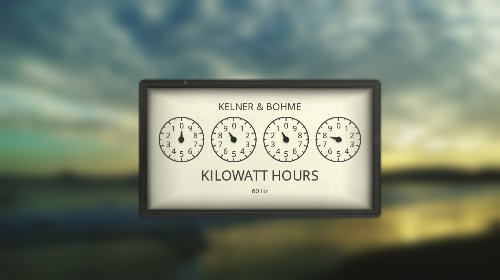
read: 9908 kWh
